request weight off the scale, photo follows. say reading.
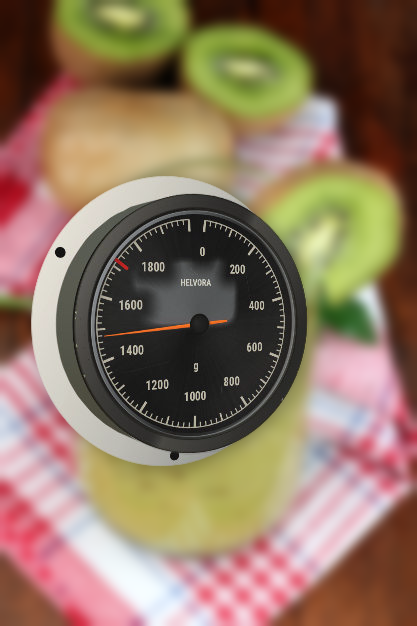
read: 1480 g
